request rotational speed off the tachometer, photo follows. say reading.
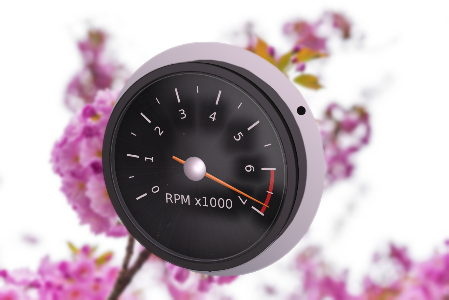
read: 6750 rpm
